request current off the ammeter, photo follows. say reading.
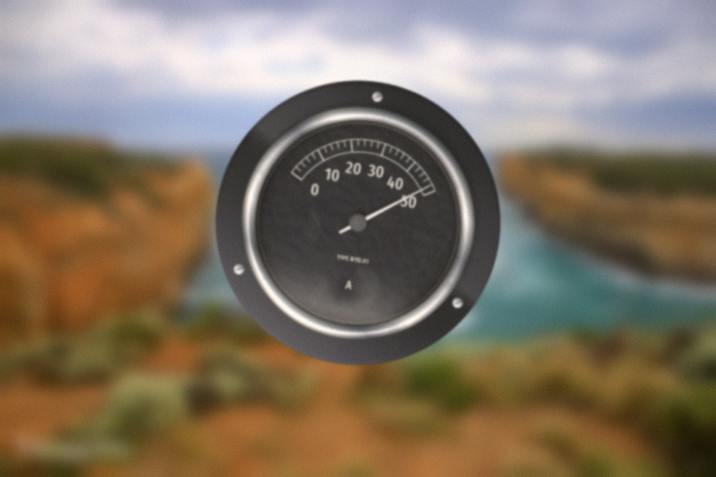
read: 48 A
